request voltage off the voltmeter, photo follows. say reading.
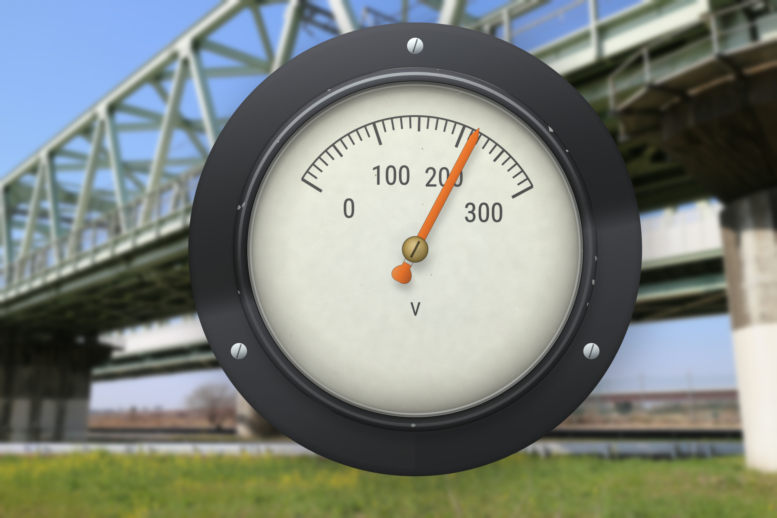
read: 215 V
